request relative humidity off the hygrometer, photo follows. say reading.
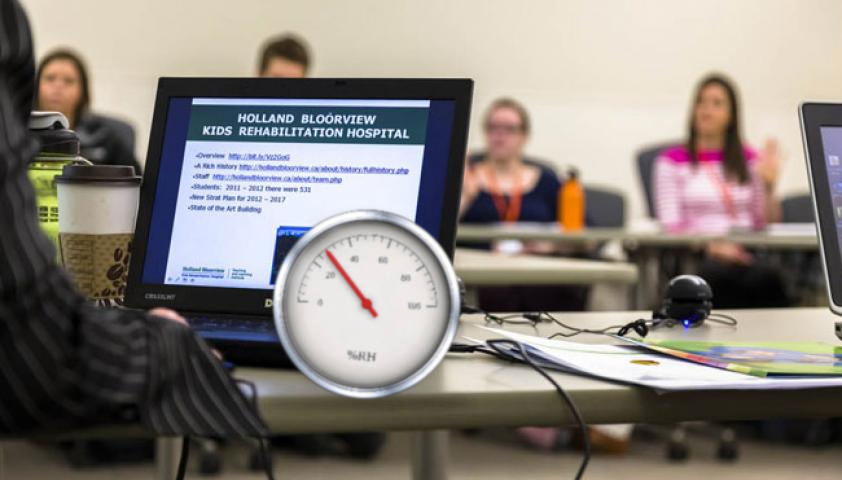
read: 28 %
